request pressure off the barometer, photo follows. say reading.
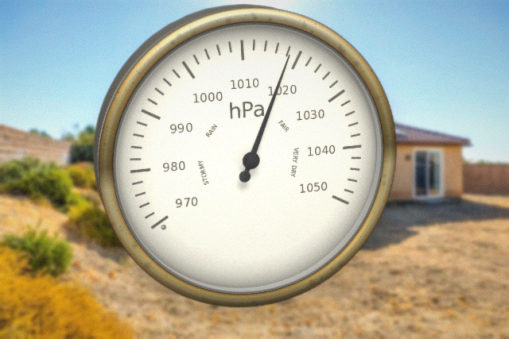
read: 1018 hPa
